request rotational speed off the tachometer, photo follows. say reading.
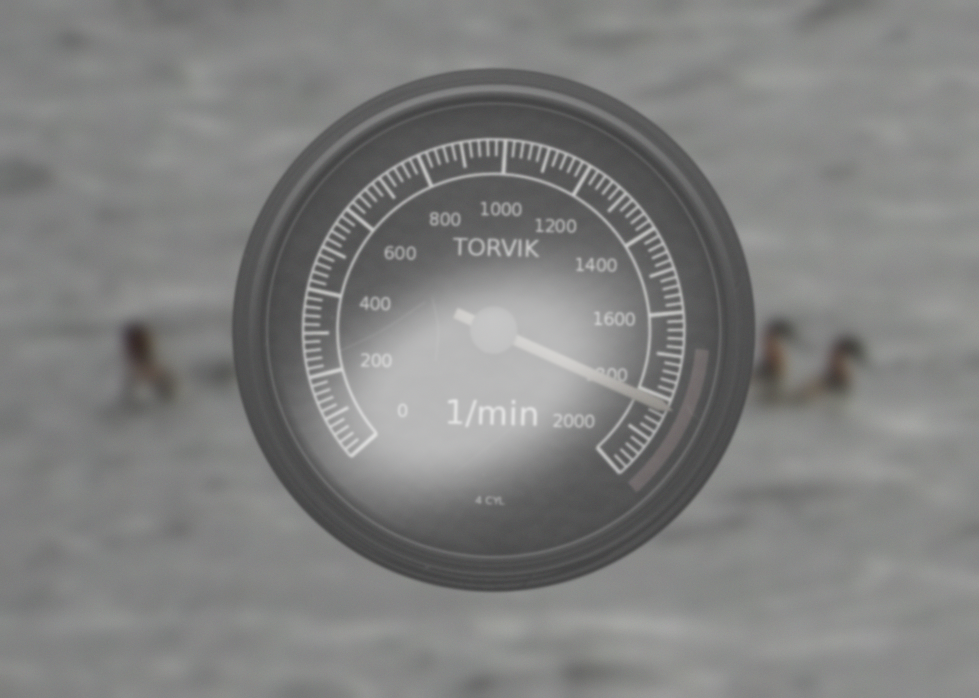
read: 1820 rpm
